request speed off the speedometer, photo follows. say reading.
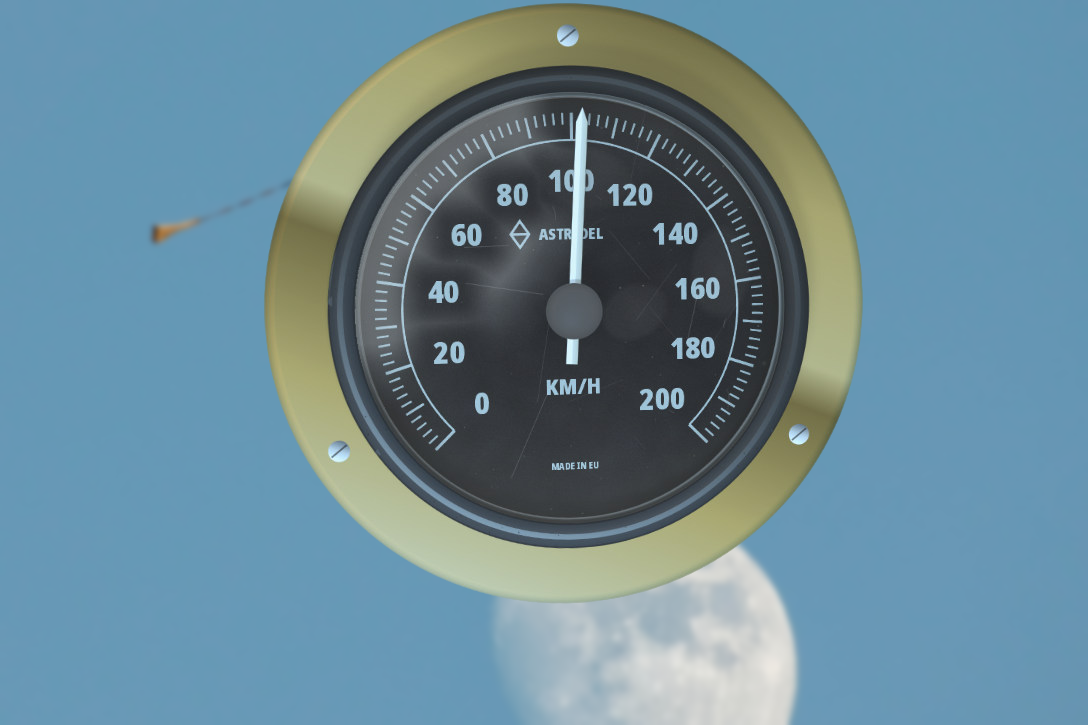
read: 102 km/h
